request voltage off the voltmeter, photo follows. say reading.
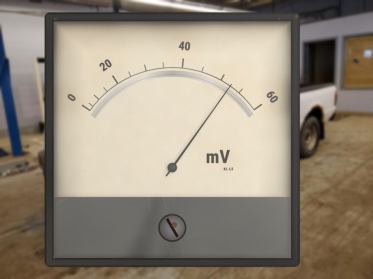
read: 52.5 mV
